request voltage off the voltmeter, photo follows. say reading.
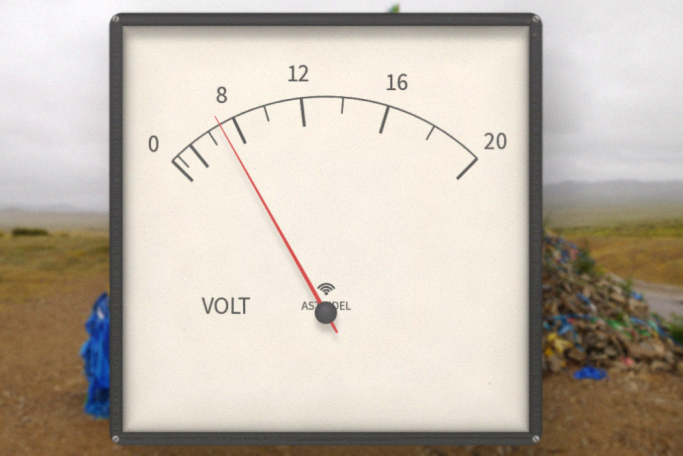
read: 7 V
